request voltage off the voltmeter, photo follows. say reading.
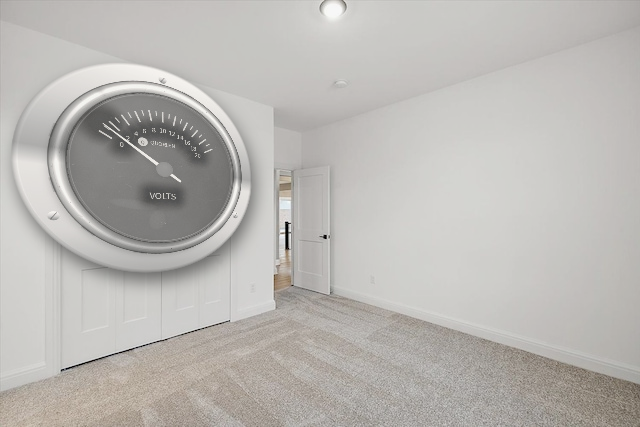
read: 1 V
